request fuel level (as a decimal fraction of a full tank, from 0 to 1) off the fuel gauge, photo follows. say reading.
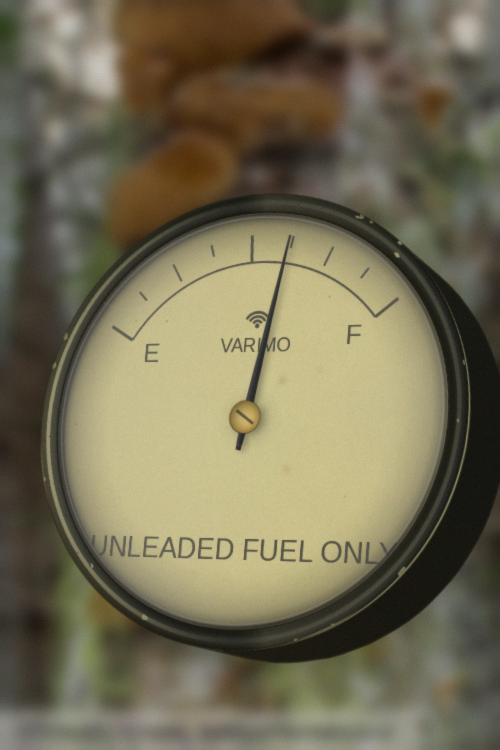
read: 0.625
